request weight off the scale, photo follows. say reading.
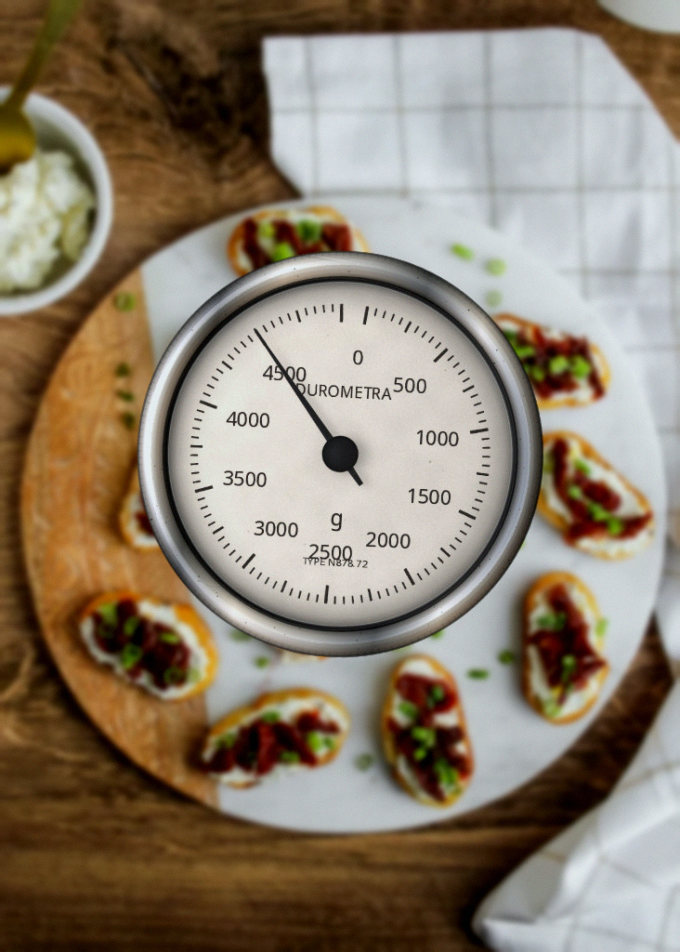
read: 4500 g
